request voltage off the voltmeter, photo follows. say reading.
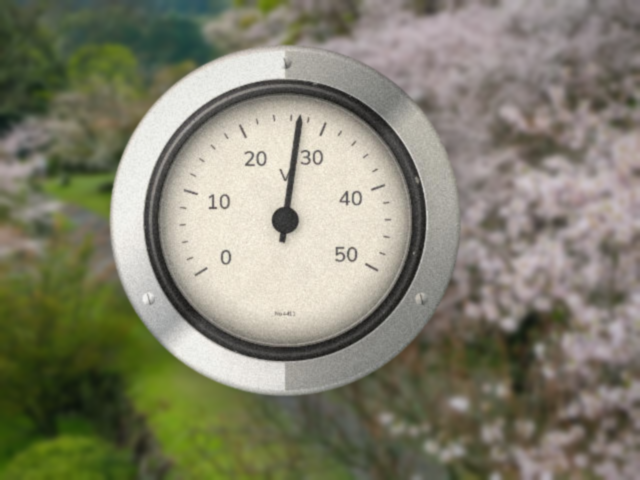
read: 27 V
